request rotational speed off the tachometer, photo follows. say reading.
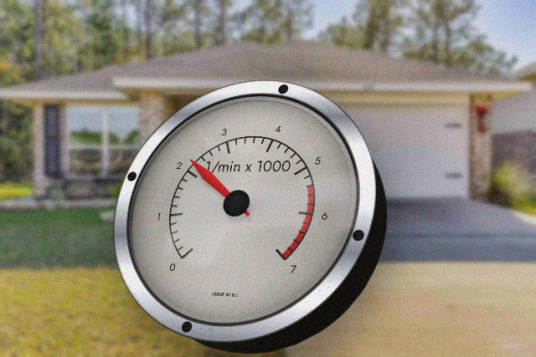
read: 2200 rpm
